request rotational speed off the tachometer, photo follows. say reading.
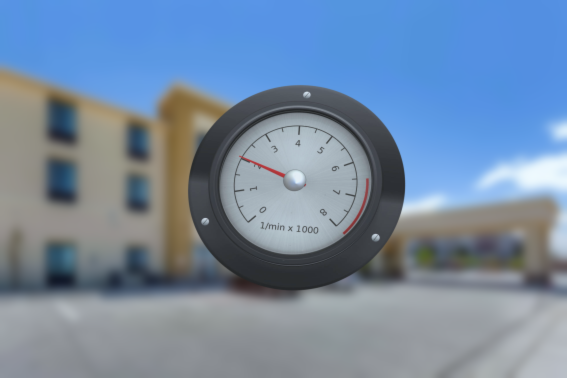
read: 2000 rpm
